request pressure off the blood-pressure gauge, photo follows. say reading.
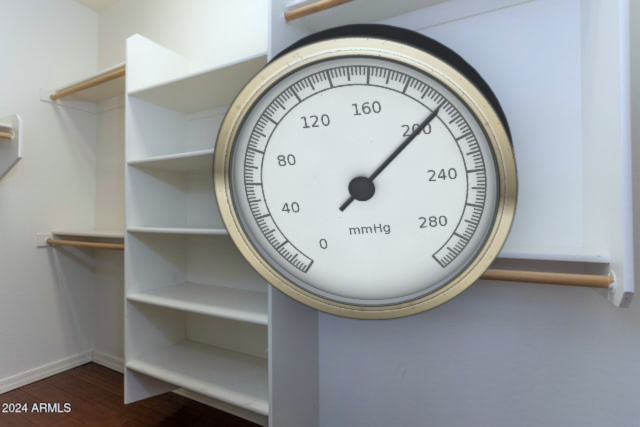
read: 200 mmHg
